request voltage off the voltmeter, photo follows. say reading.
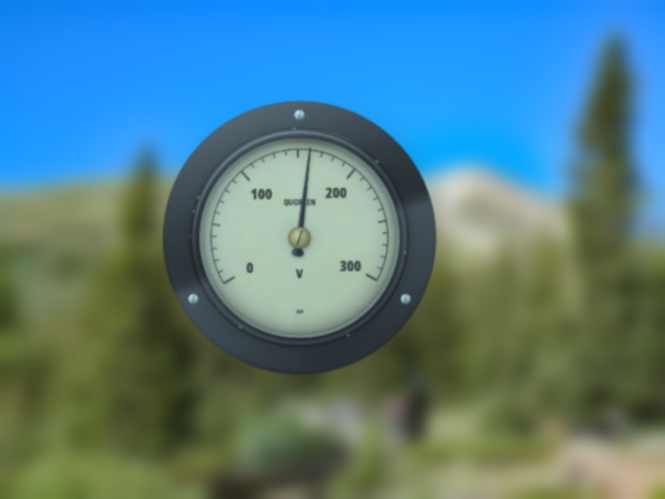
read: 160 V
